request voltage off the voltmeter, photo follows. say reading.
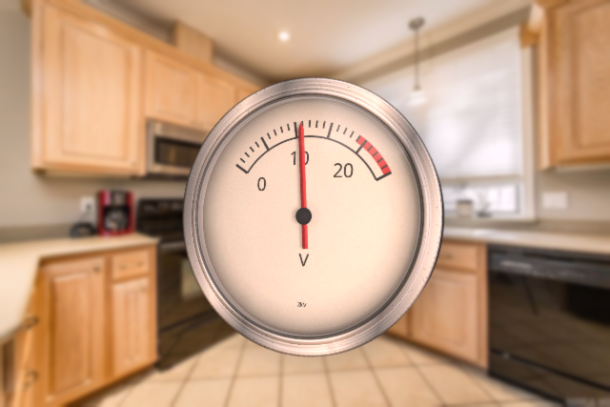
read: 11 V
